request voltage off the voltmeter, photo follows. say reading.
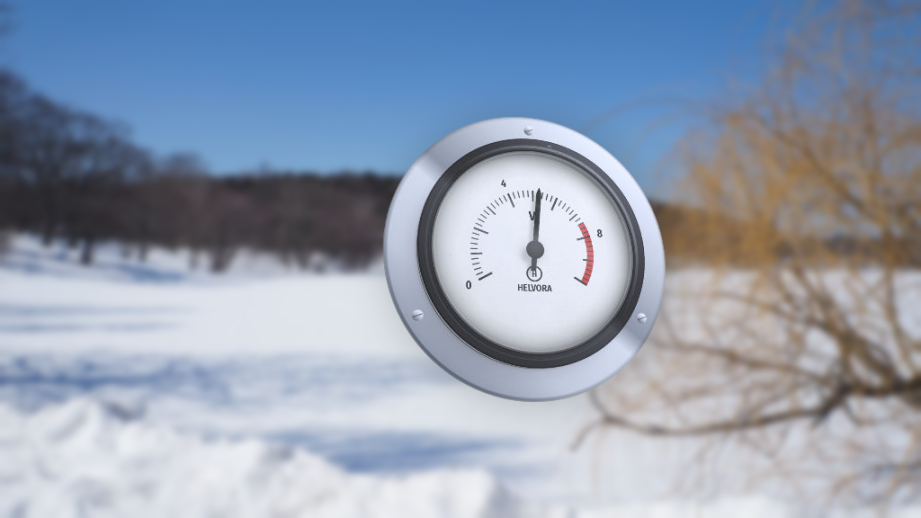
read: 5.2 V
